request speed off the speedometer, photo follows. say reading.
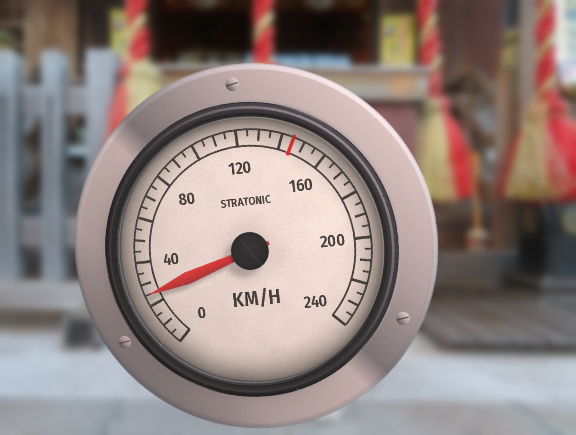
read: 25 km/h
